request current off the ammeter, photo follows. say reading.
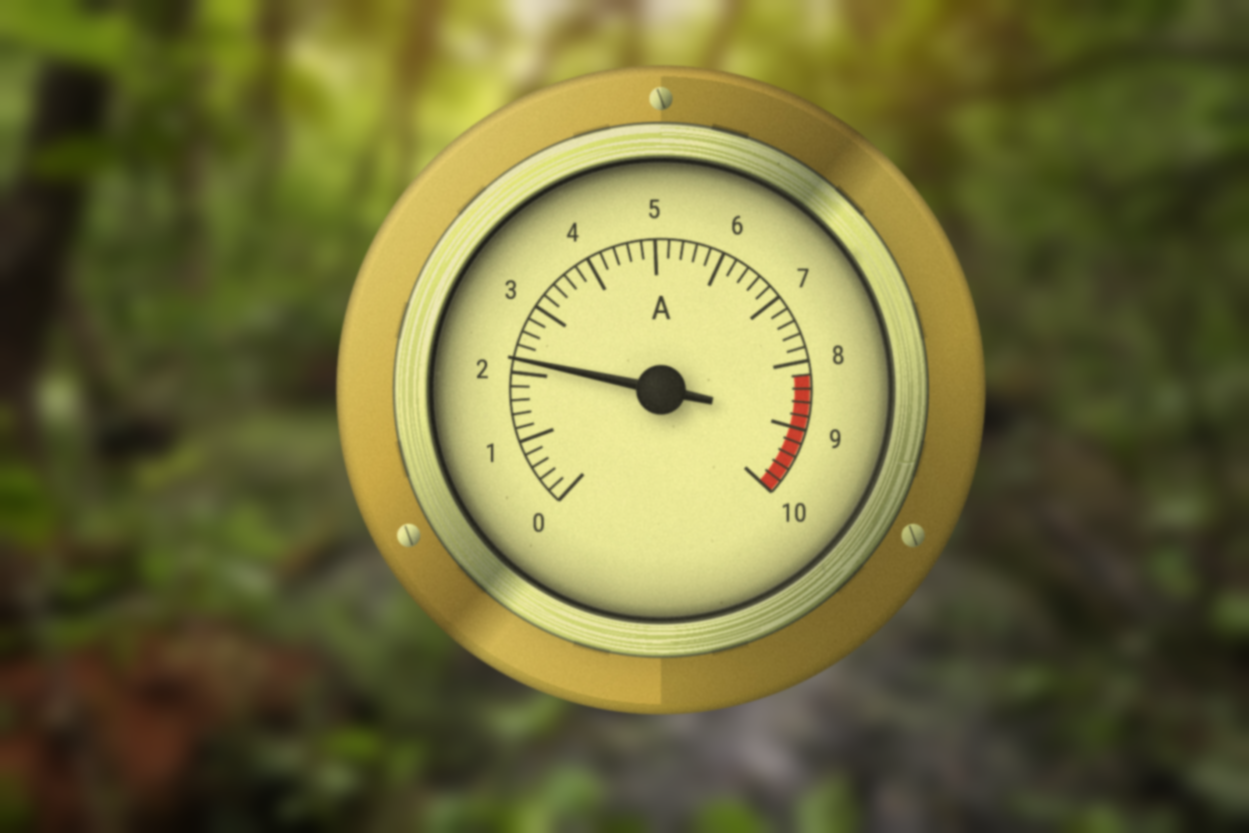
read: 2.2 A
